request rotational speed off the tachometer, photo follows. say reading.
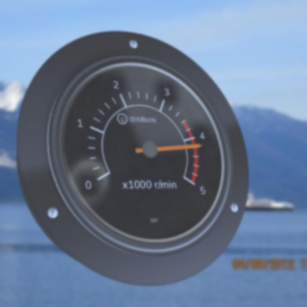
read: 4200 rpm
